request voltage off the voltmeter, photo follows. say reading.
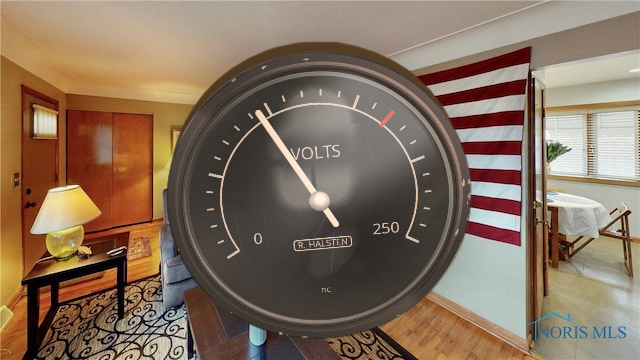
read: 95 V
